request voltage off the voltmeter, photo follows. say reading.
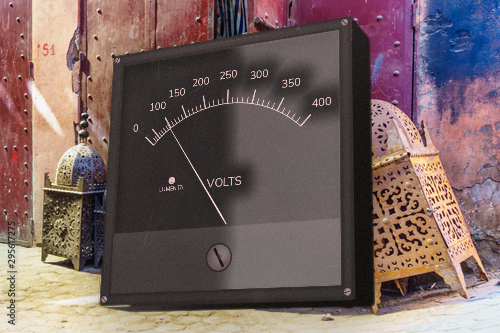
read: 100 V
